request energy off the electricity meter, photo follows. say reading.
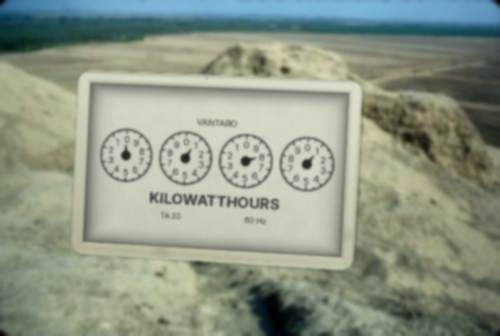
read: 81 kWh
